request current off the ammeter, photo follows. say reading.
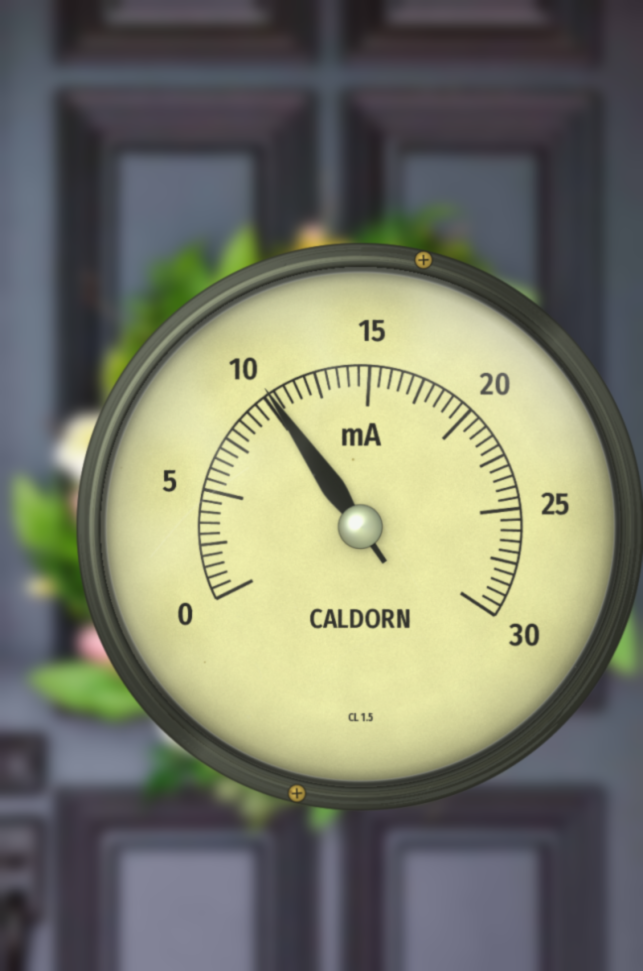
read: 10.25 mA
